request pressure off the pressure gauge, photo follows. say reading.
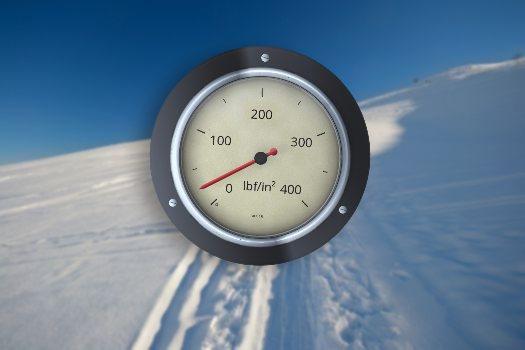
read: 25 psi
